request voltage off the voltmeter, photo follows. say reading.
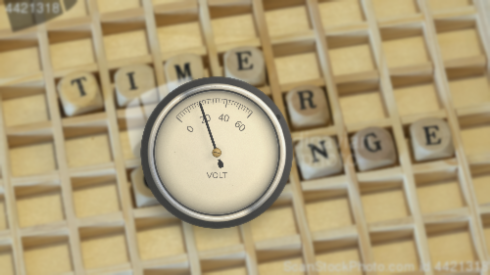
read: 20 V
